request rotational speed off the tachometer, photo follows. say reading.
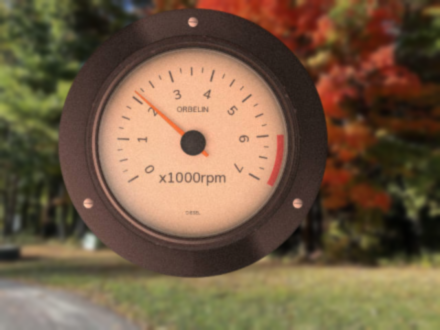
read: 2125 rpm
